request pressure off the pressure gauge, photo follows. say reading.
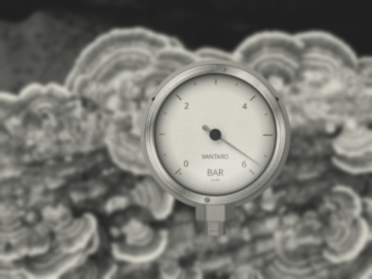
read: 5.75 bar
